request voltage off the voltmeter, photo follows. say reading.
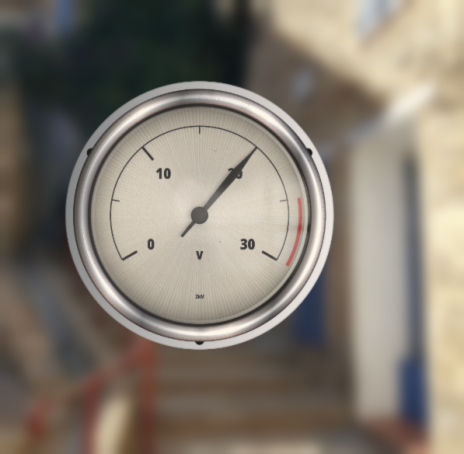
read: 20 V
